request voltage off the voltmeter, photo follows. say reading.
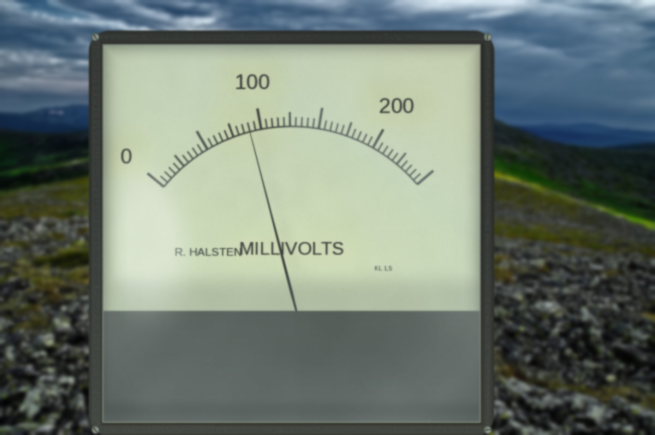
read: 90 mV
